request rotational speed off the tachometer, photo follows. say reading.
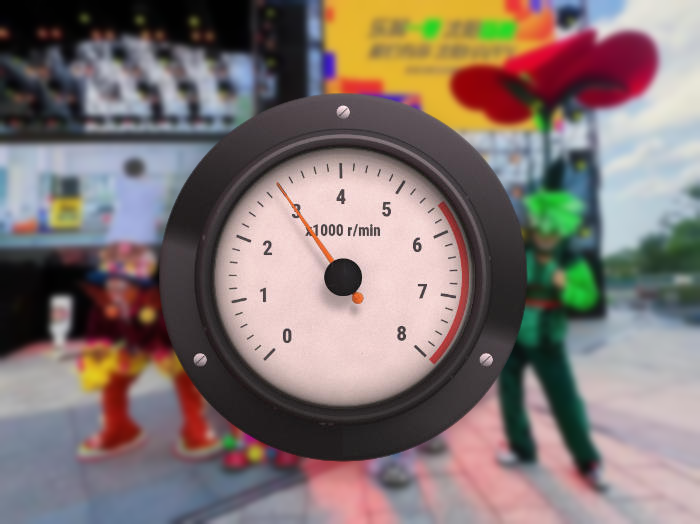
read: 3000 rpm
